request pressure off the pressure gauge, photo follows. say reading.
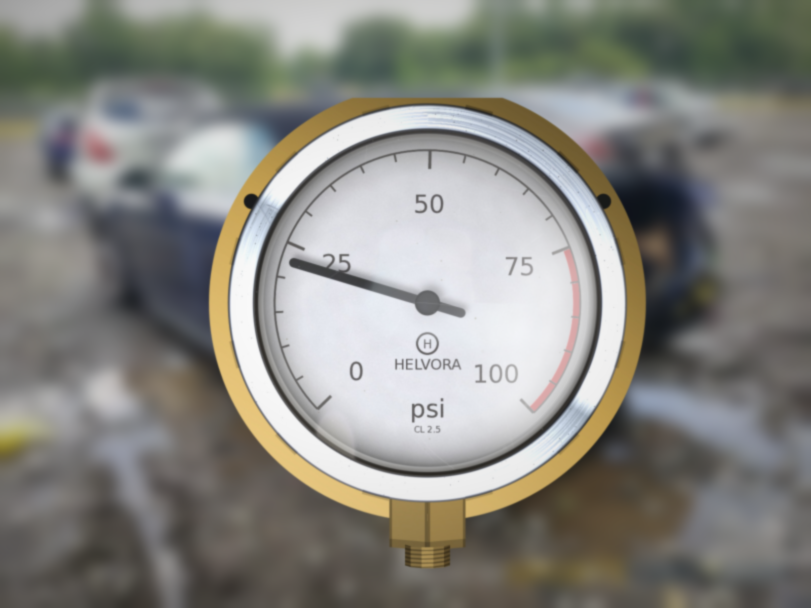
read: 22.5 psi
